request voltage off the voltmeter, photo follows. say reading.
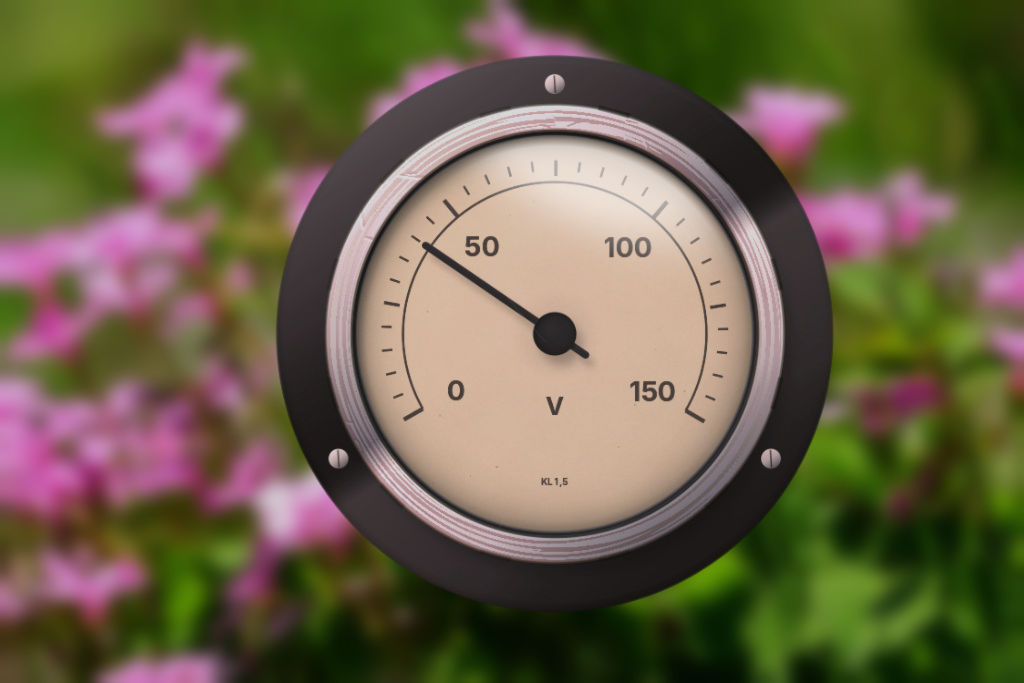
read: 40 V
